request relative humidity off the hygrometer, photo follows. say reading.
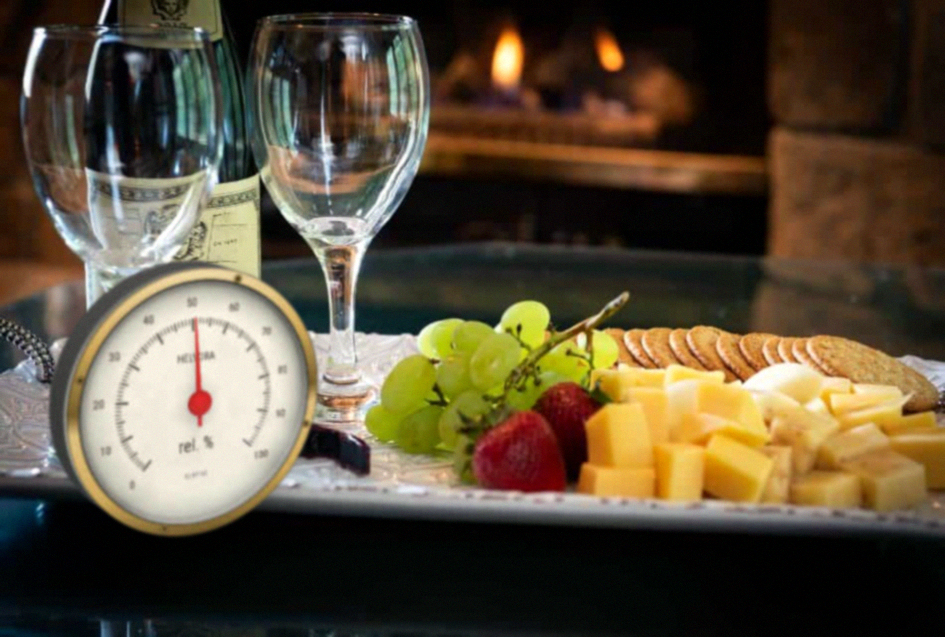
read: 50 %
